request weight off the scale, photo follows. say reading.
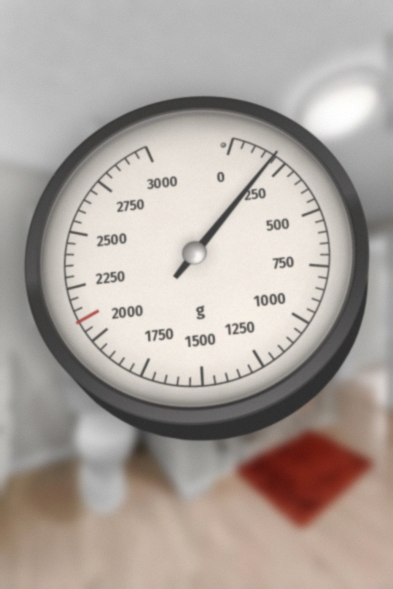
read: 200 g
